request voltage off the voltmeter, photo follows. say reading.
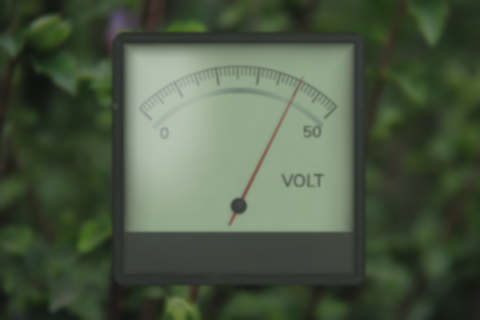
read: 40 V
